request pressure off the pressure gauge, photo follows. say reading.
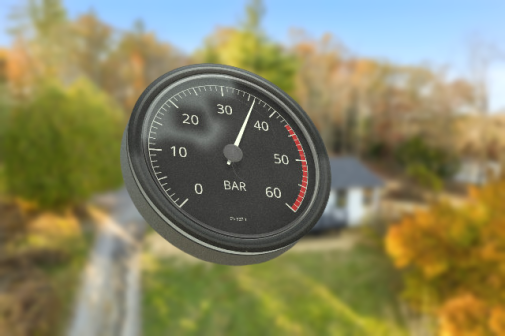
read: 36 bar
